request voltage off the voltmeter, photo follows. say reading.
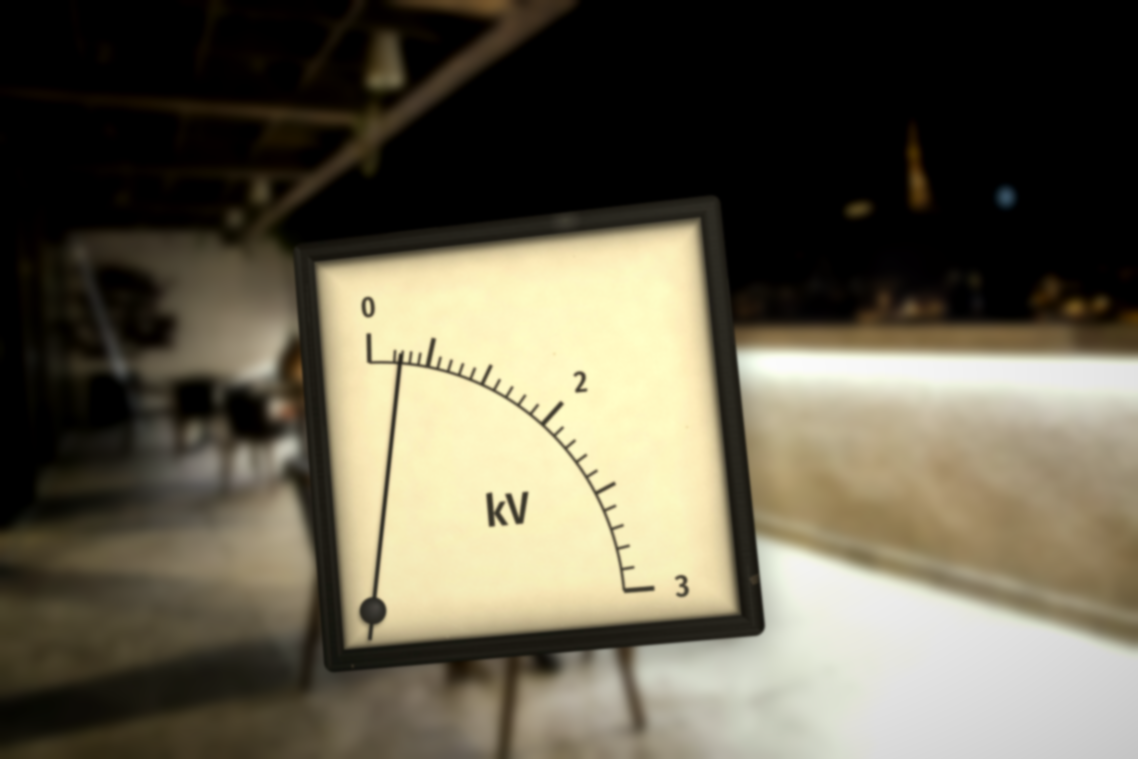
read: 0.7 kV
